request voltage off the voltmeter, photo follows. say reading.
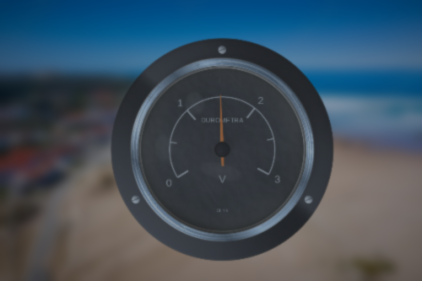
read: 1.5 V
